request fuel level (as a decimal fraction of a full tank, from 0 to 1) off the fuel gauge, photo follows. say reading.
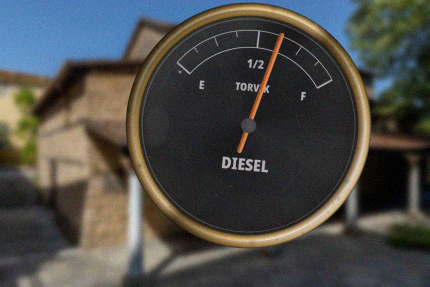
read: 0.625
